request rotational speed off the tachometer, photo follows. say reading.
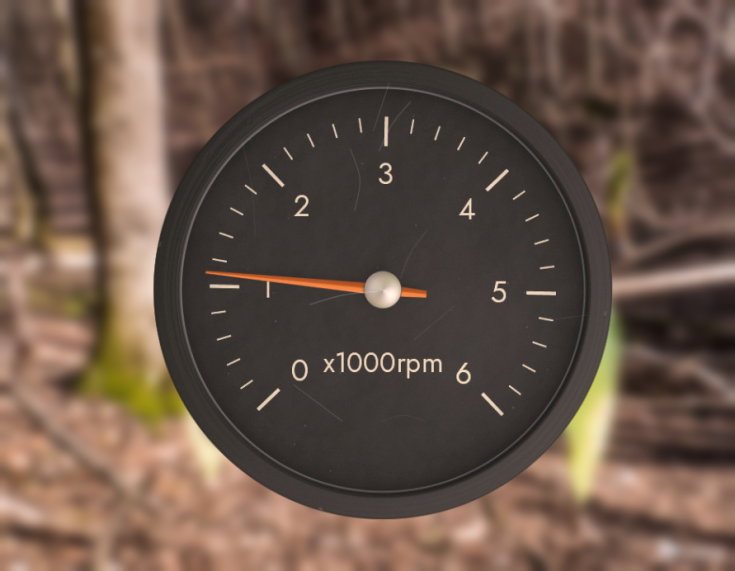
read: 1100 rpm
